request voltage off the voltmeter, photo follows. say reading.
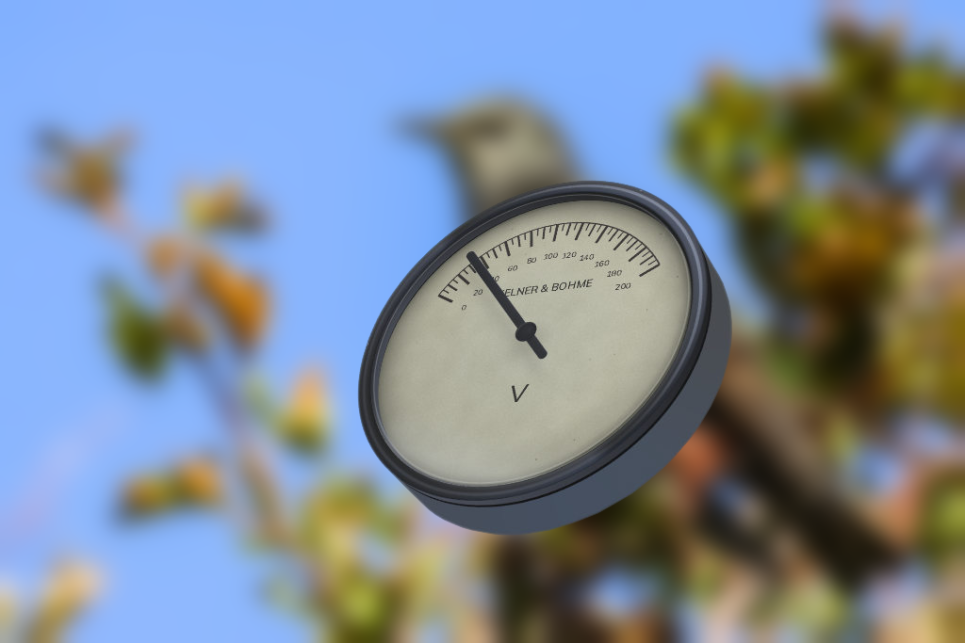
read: 35 V
